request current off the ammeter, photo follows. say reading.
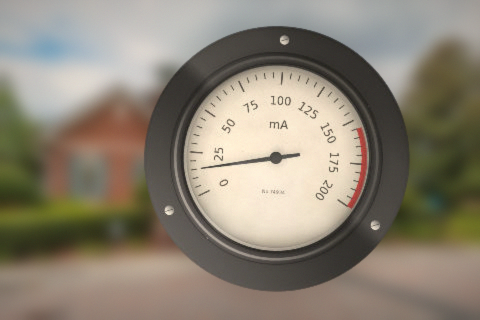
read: 15 mA
